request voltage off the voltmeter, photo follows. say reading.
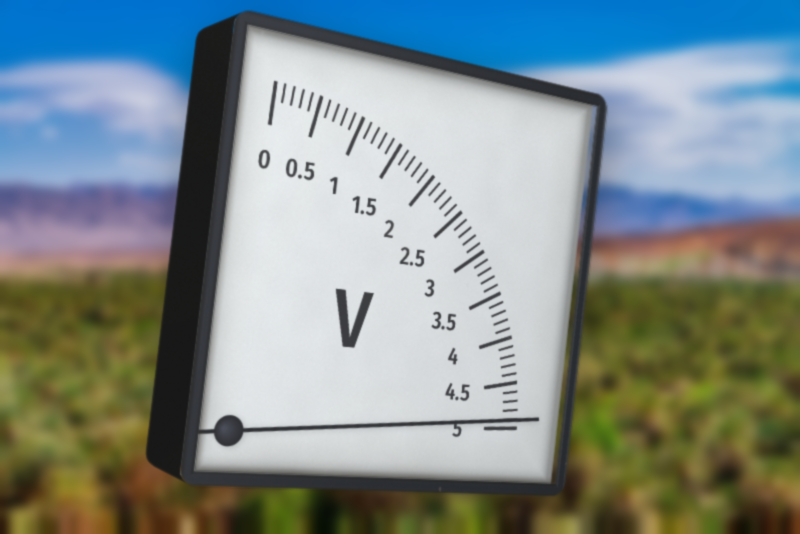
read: 4.9 V
